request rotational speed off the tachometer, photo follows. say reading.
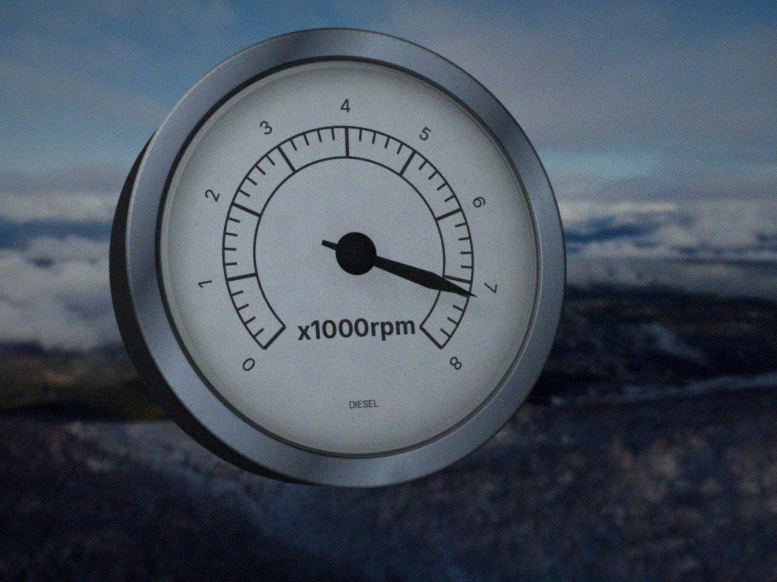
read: 7200 rpm
